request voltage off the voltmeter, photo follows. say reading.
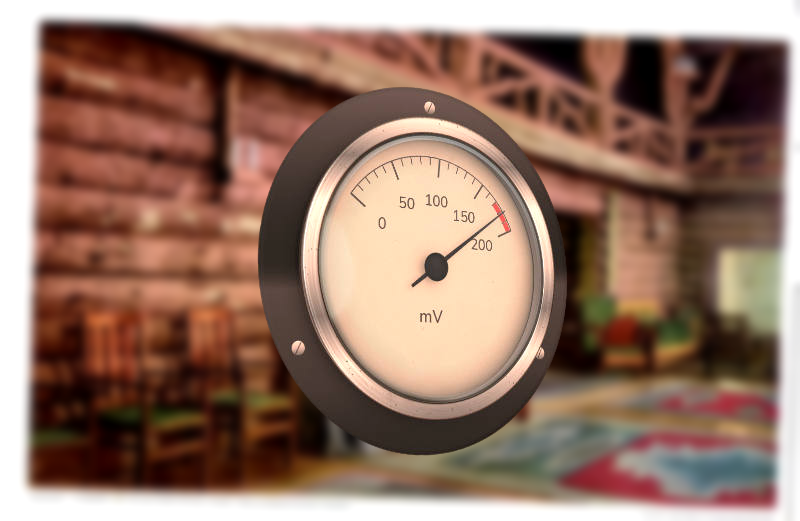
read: 180 mV
